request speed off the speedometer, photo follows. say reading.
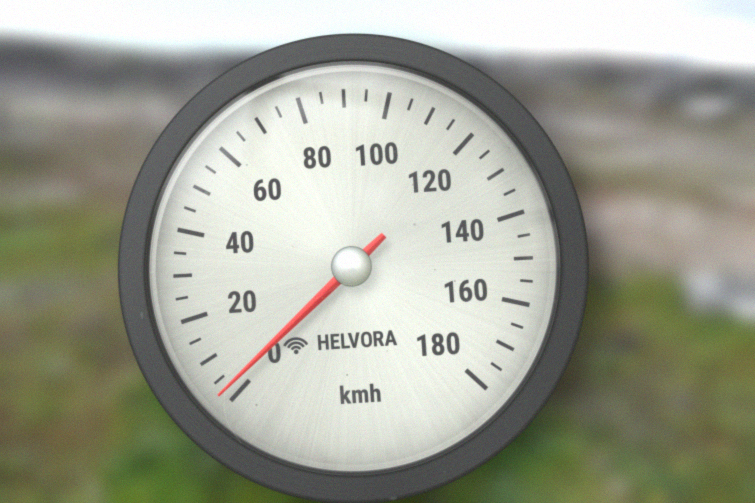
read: 2.5 km/h
